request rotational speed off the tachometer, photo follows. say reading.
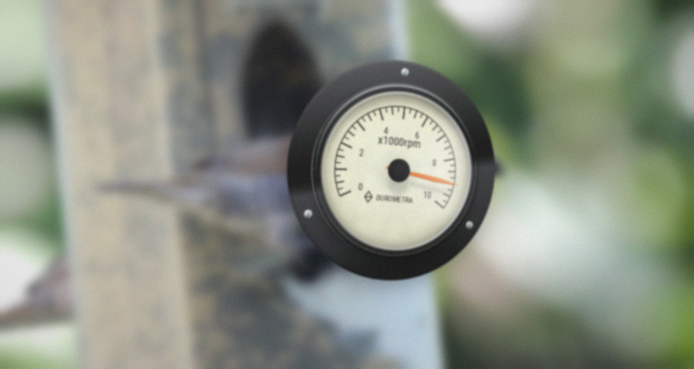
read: 9000 rpm
